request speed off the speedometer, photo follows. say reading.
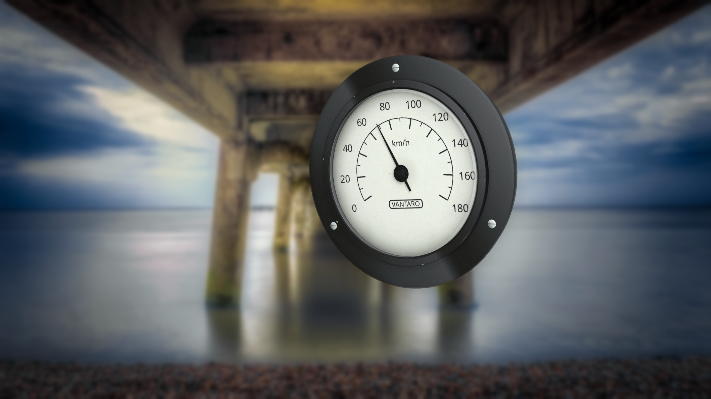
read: 70 km/h
